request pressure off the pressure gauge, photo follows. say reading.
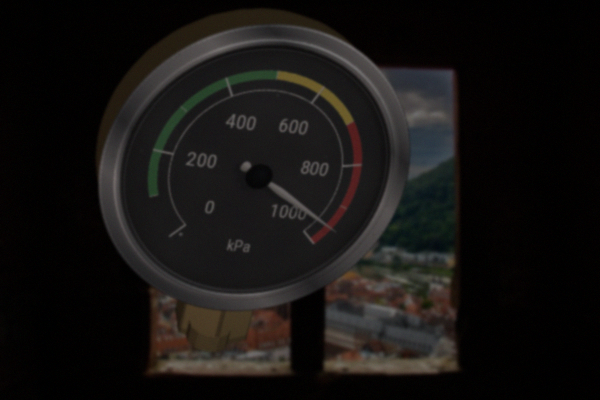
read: 950 kPa
